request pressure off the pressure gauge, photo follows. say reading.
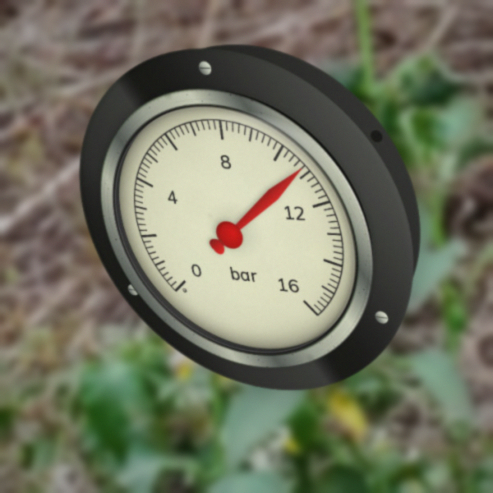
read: 10.8 bar
